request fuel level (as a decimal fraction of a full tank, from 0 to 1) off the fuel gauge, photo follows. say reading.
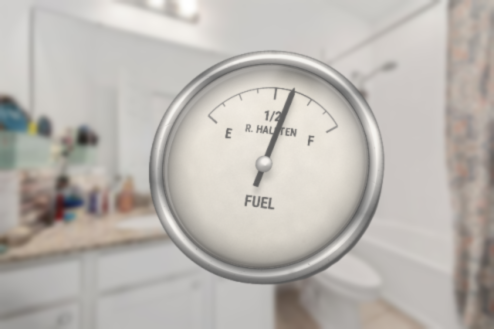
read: 0.625
